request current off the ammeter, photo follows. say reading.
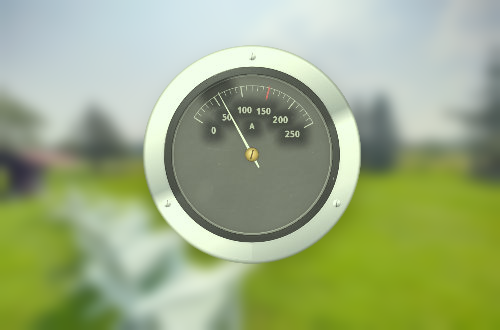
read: 60 A
